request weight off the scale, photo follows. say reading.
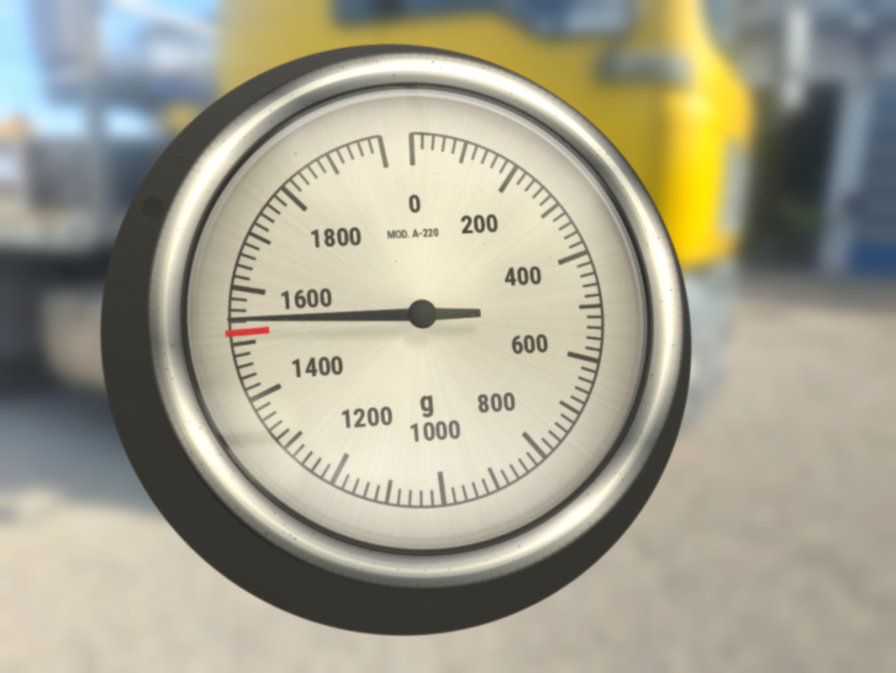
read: 1540 g
